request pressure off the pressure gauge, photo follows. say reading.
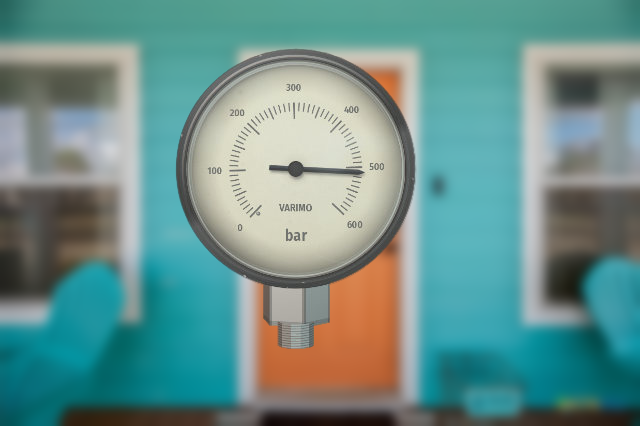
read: 510 bar
